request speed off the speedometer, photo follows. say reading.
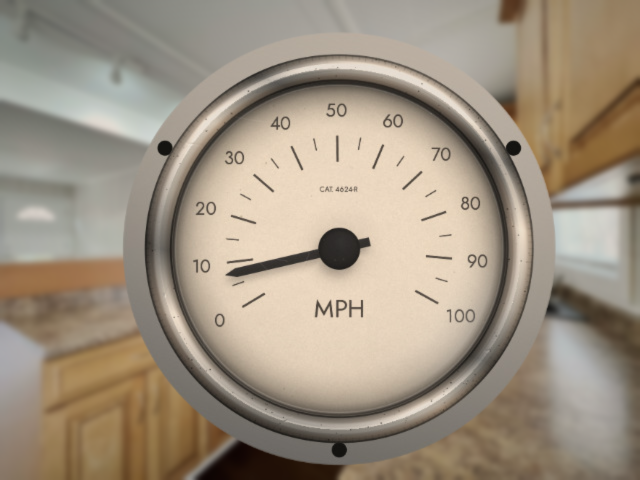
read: 7.5 mph
